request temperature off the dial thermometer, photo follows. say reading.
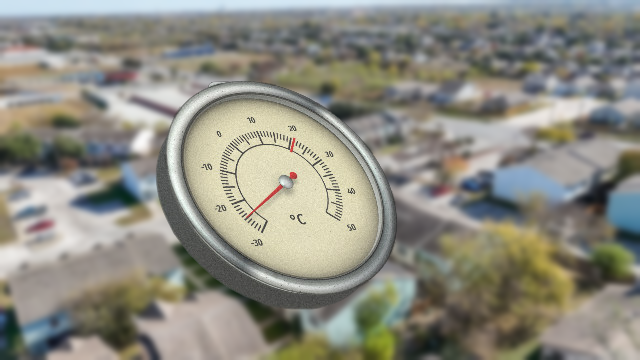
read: -25 °C
